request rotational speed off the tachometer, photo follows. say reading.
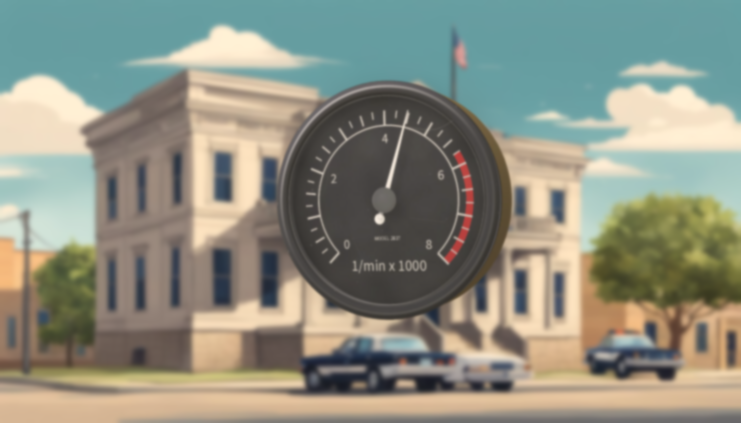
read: 4500 rpm
